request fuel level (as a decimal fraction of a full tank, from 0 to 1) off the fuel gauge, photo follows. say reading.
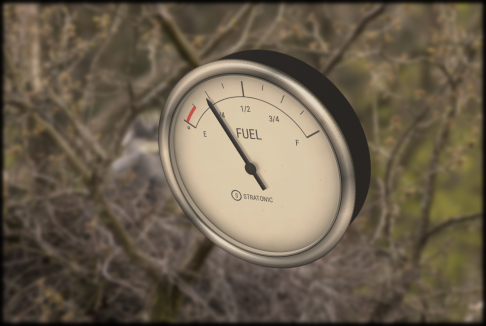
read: 0.25
